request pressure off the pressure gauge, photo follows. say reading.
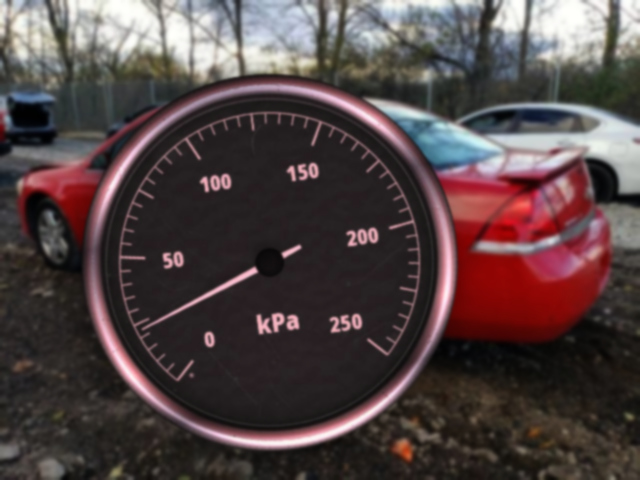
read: 22.5 kPa
